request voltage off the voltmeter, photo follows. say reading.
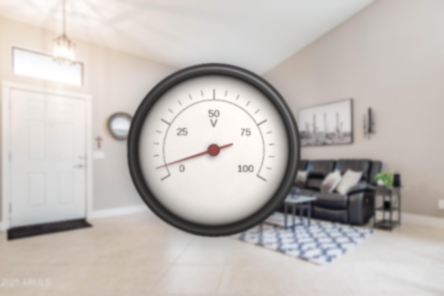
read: 5 V
